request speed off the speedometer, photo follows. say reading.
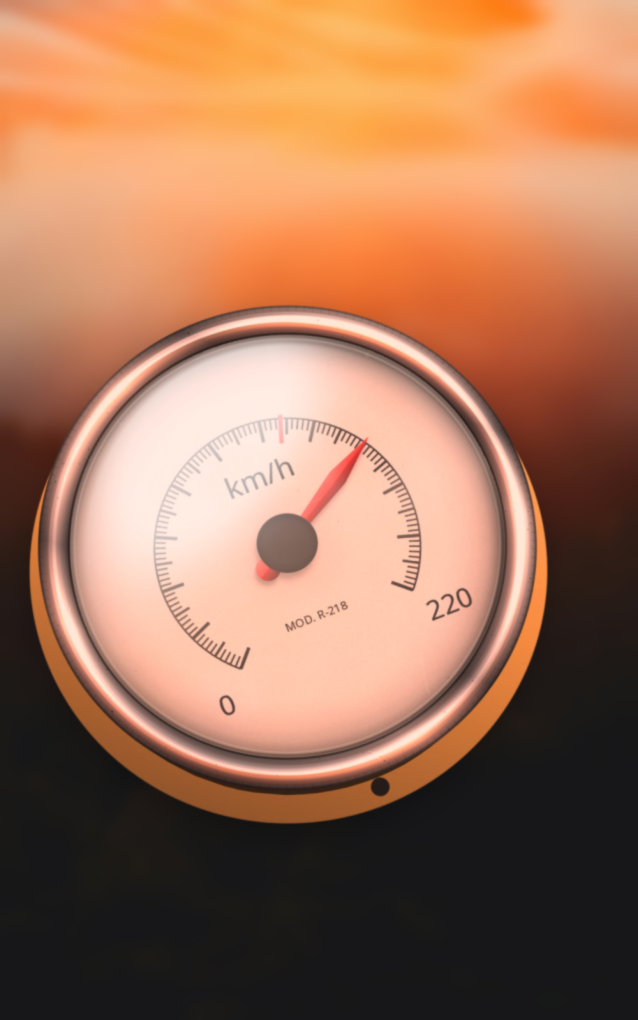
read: 160 km/h
